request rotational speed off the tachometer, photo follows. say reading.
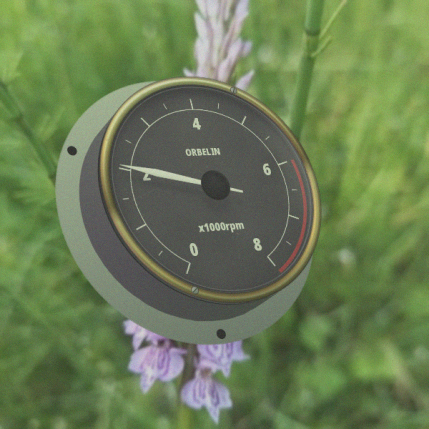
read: 2000 rpm
